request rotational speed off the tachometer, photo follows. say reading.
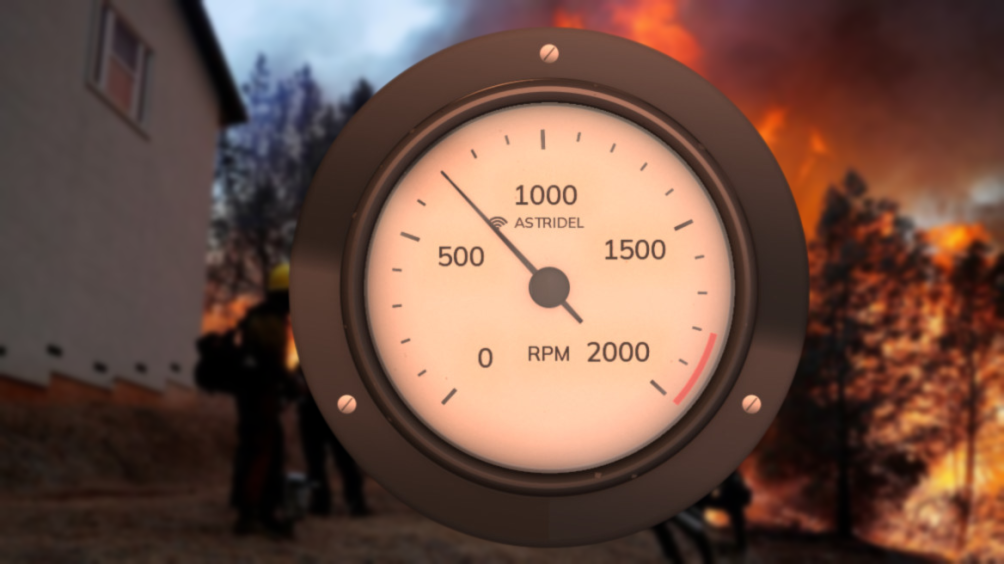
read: 700 rpm
